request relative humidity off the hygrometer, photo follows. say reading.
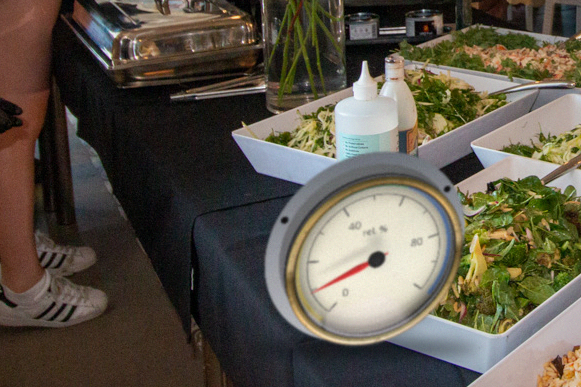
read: 10 %
